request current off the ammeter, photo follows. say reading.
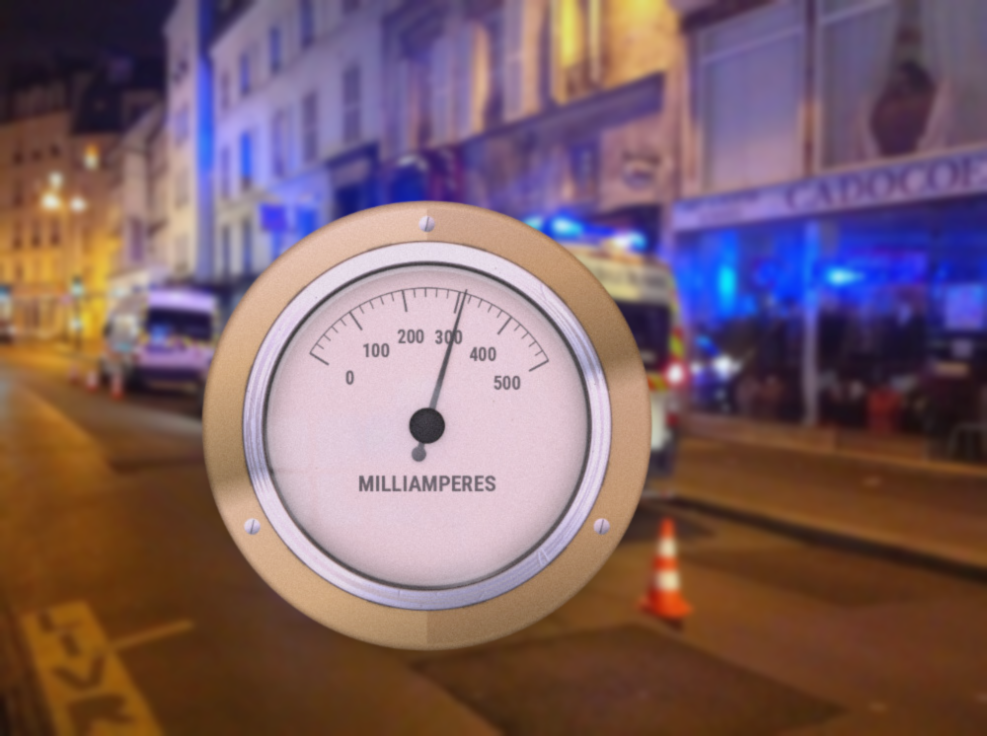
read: 310 mA
